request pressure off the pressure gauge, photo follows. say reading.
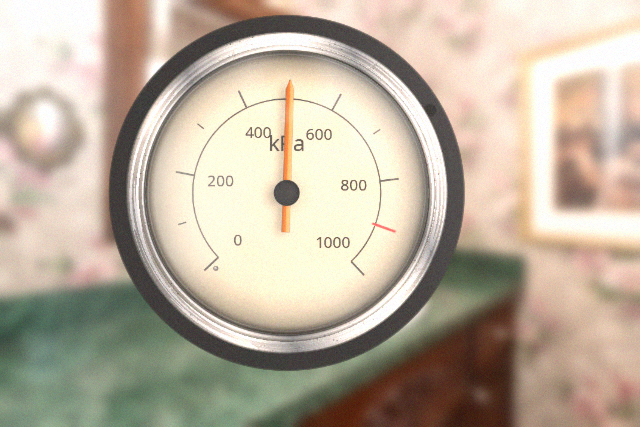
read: 500 kPa
